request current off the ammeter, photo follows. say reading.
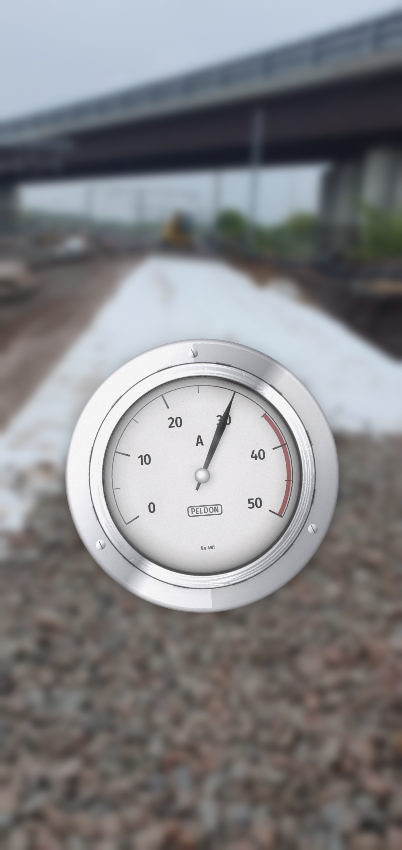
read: 30 A
